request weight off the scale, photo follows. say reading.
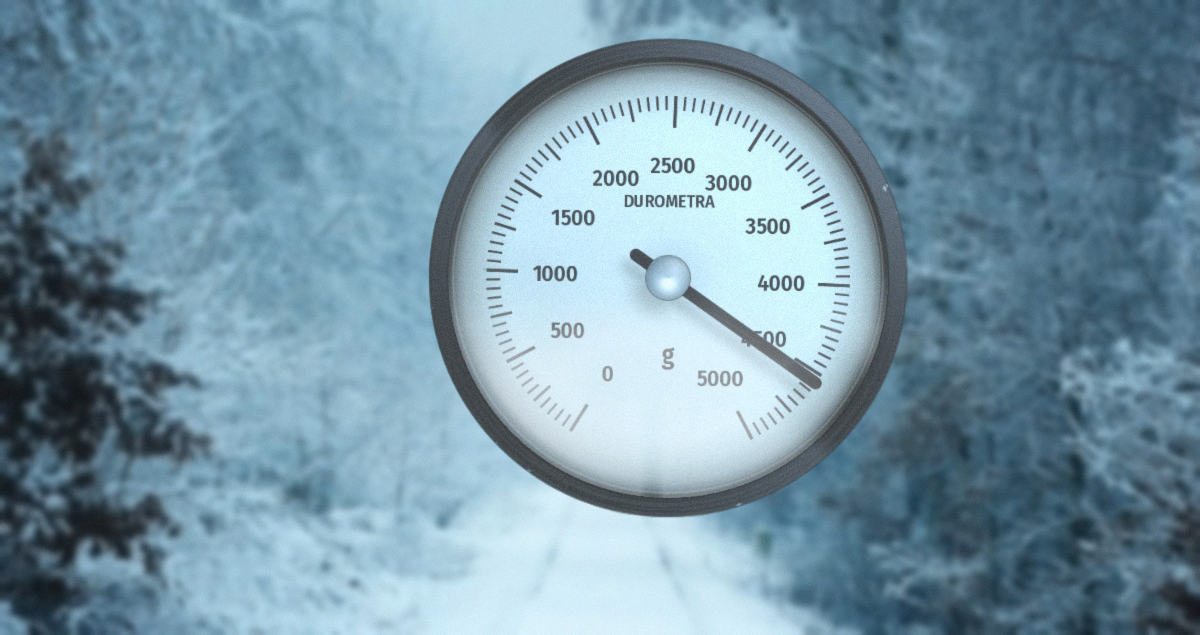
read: 4550 g
